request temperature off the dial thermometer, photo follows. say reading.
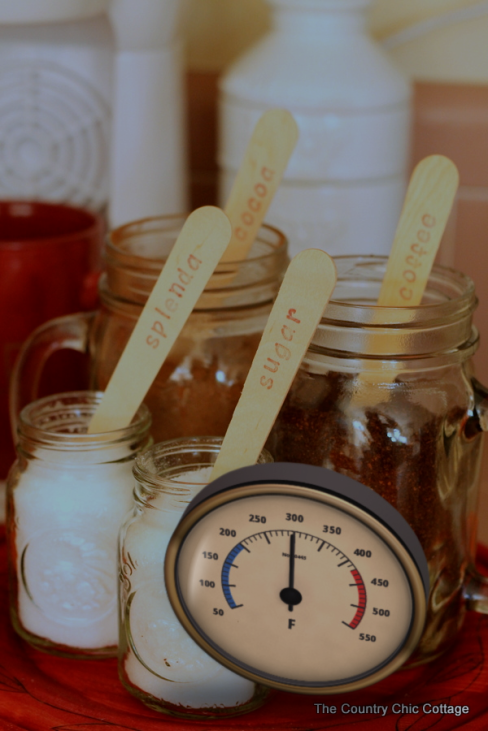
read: 300 °F
